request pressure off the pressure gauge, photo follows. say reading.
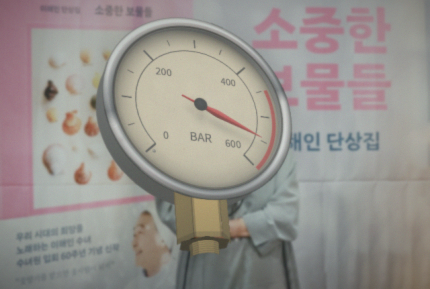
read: 550 bar
